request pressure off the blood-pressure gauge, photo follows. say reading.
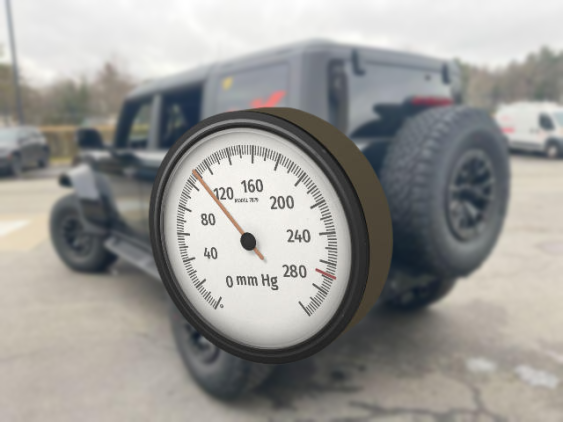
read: 110 mmHg
